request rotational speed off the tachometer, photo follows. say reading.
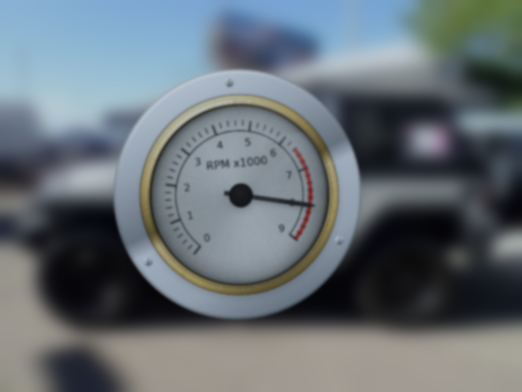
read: 8000 rpm
